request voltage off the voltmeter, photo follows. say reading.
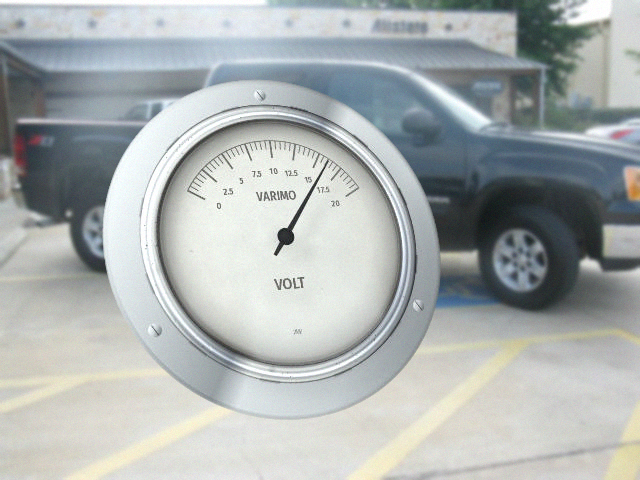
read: 16 V
